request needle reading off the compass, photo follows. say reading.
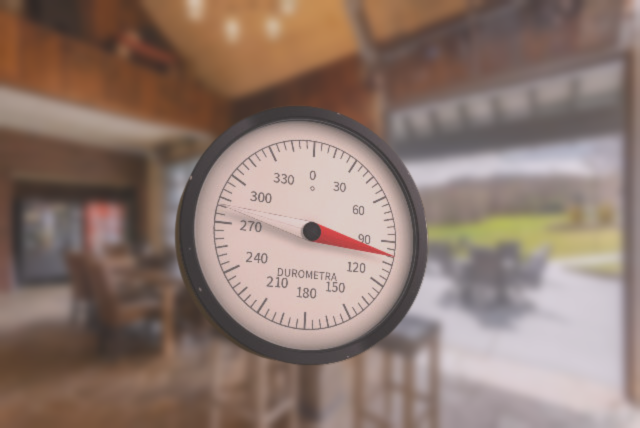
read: 100 °
